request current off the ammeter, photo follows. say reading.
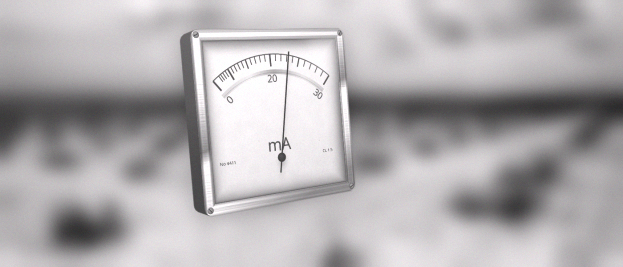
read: 23 mA
